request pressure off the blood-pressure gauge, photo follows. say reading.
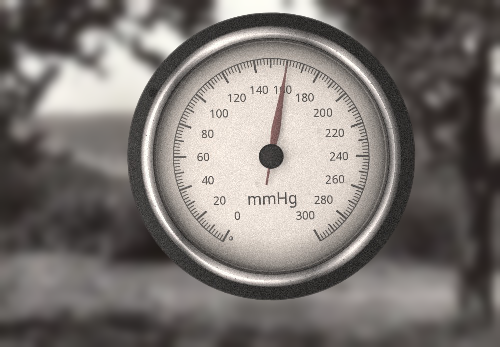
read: 160 mmHg
